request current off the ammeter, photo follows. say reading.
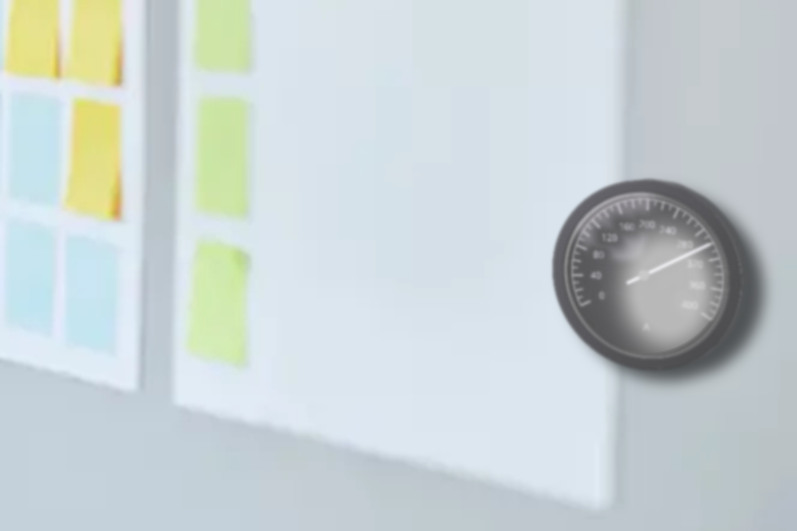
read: 300 A
